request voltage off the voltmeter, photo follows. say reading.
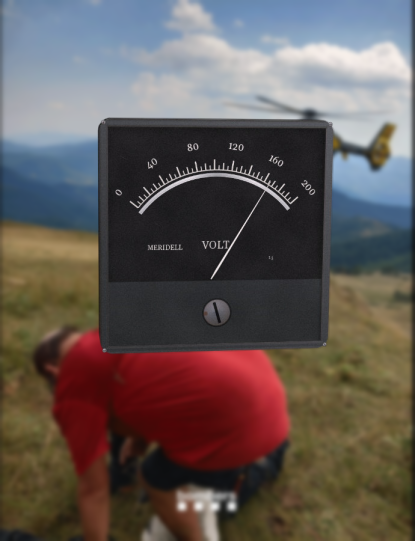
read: 165 V
